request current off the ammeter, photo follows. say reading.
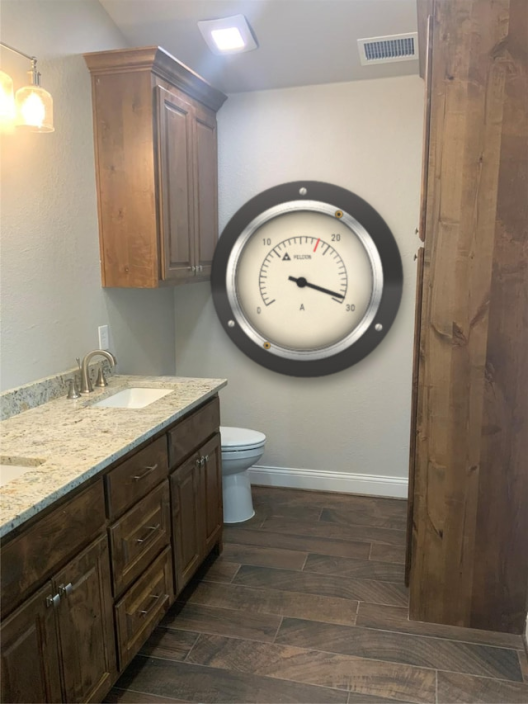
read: 29 A
